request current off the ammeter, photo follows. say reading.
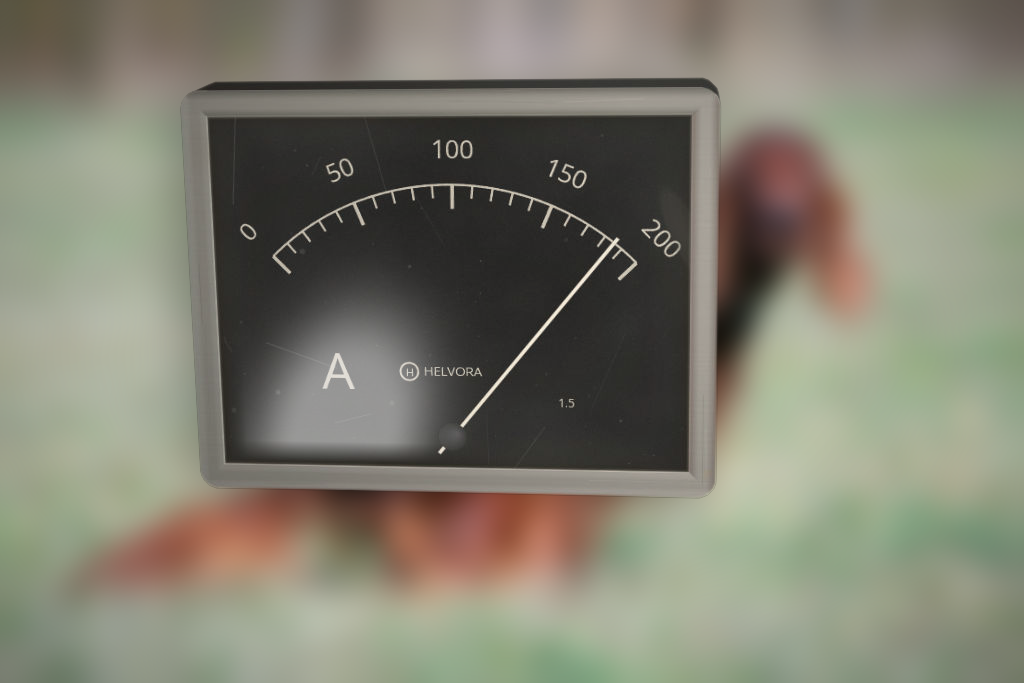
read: 185 A
